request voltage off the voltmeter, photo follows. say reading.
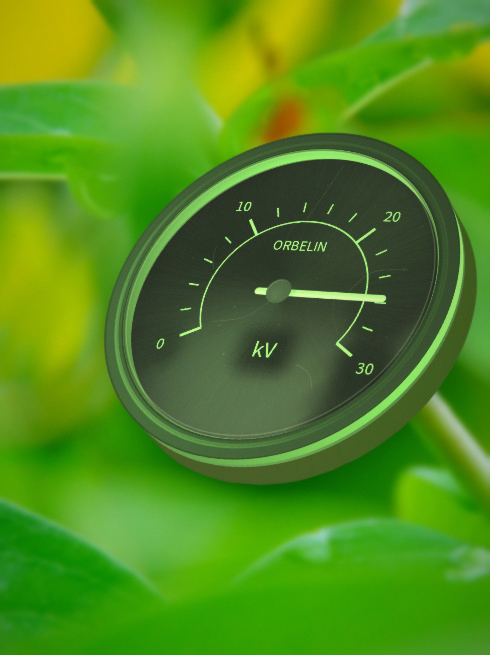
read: 26 kV
